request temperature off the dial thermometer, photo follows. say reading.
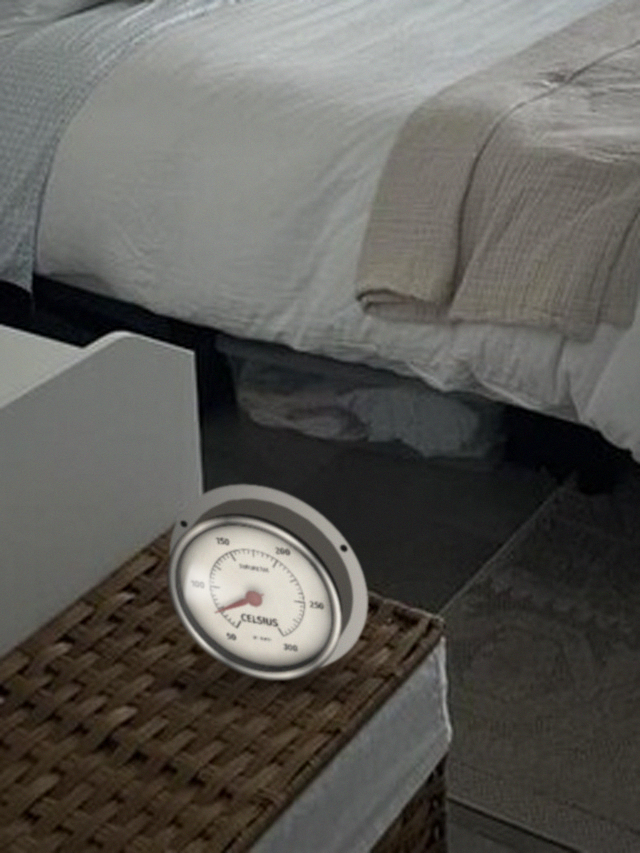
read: 75 °C
